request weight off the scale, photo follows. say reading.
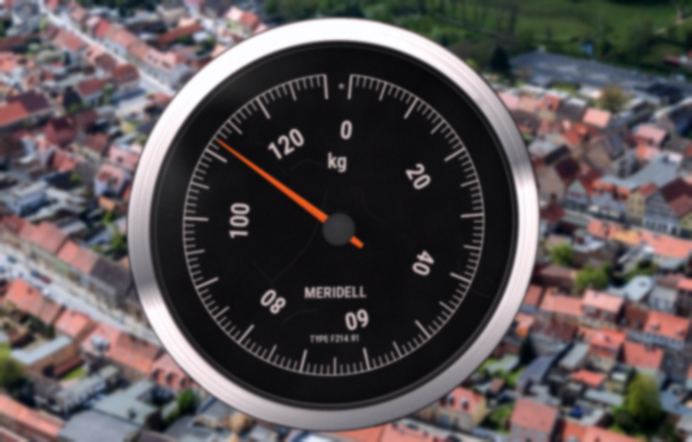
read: 112 kg
